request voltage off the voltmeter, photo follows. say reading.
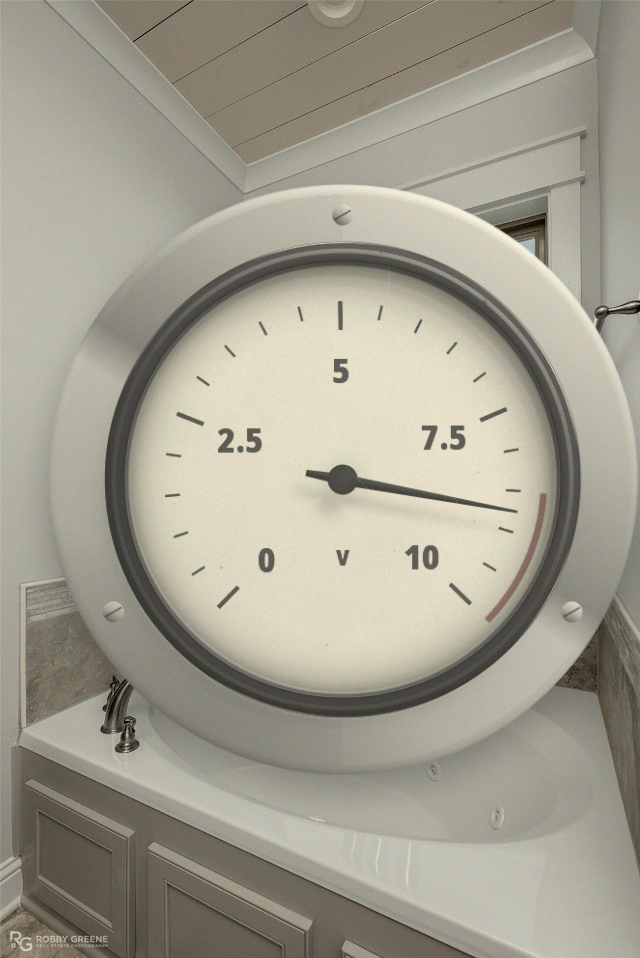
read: 8.75 V
